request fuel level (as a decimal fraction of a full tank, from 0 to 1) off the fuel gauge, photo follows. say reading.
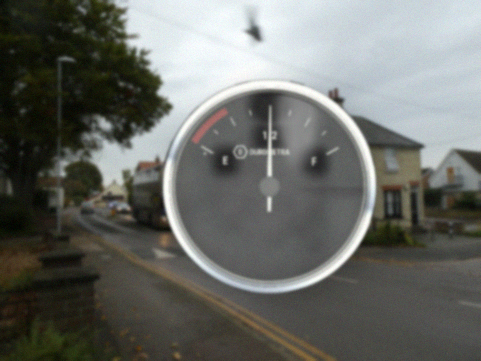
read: 0.5
